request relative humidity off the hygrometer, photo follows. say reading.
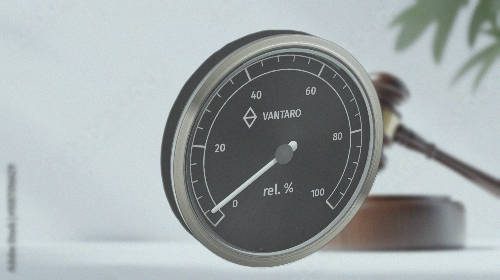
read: 4 %
